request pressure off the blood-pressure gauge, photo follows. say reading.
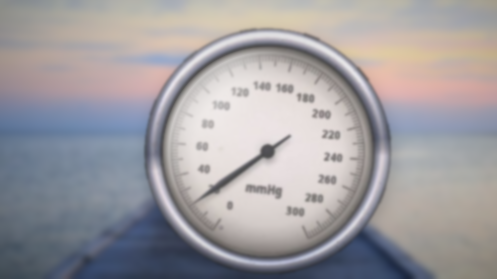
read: 20 mmHg
